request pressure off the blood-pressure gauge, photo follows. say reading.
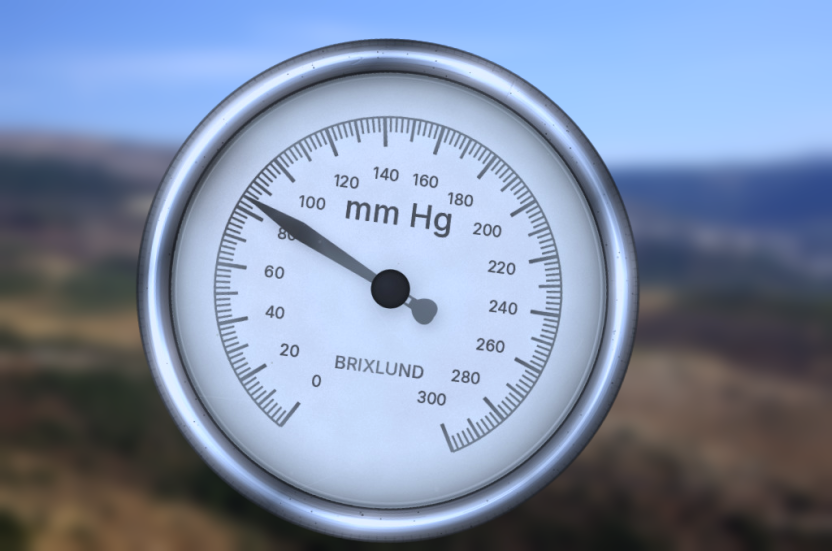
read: 84 mmHg
